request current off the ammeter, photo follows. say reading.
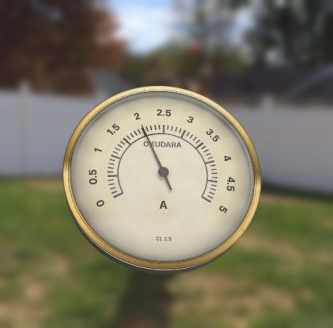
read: 2 A
